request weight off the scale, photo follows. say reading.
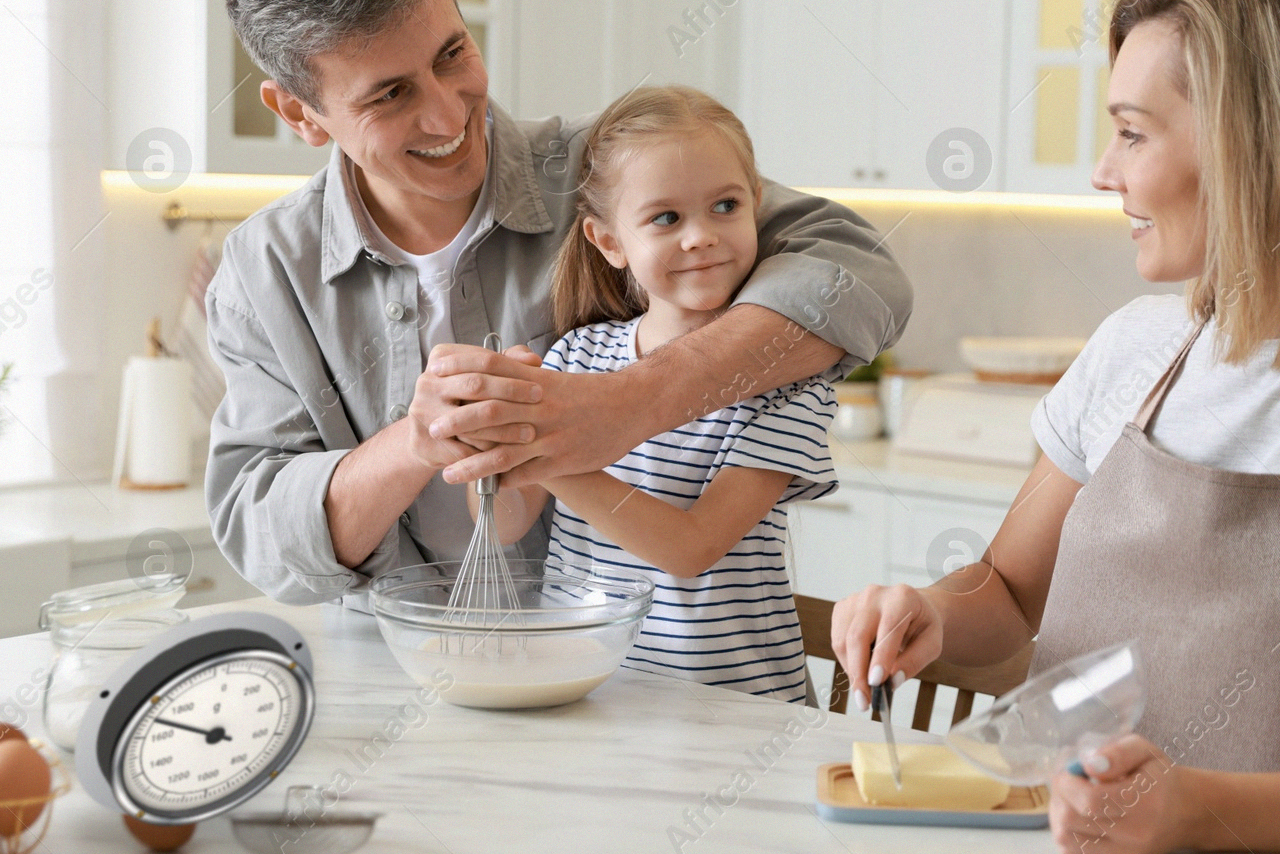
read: 1700 g
